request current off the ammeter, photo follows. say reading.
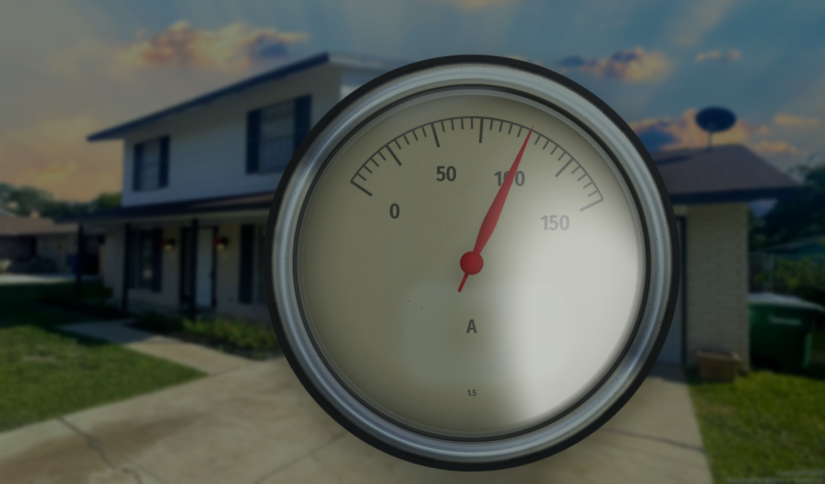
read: 100 A
